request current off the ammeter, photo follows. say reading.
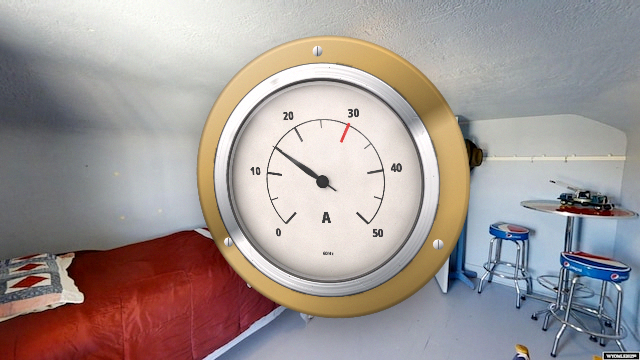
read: 15 A
